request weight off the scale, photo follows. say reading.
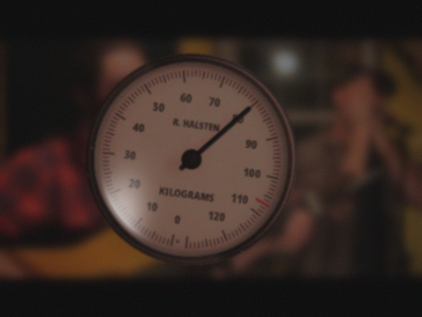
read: 80 kg
